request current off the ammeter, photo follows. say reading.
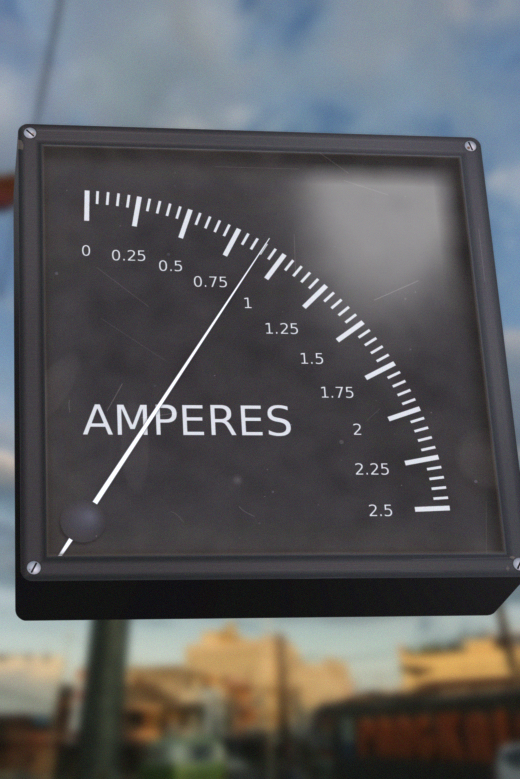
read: 0.9 A
